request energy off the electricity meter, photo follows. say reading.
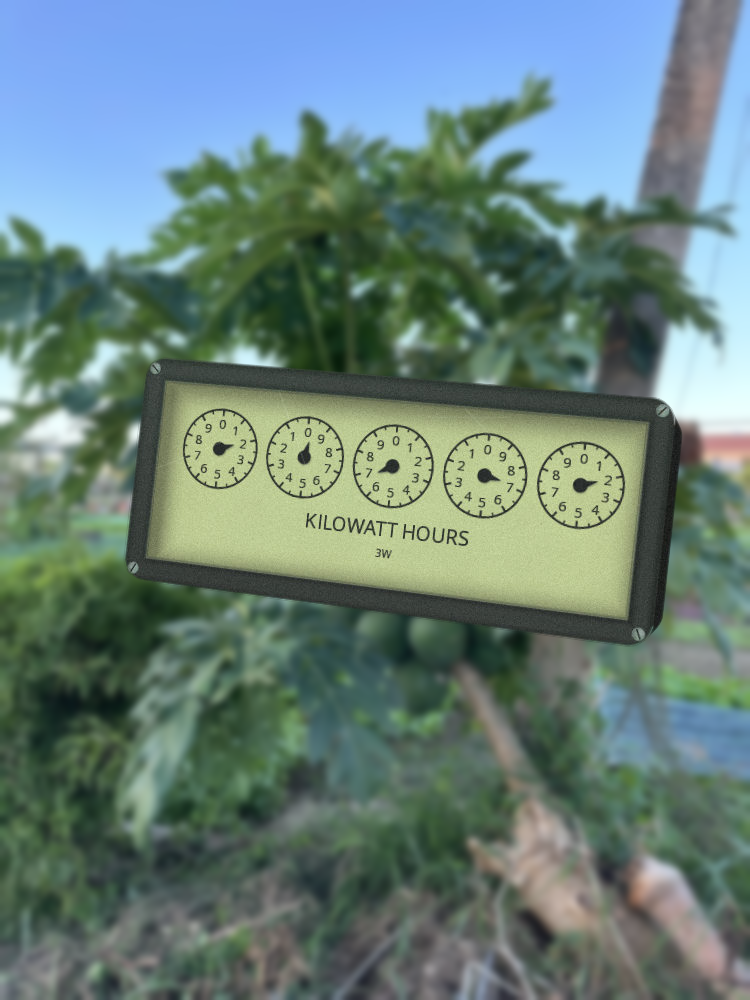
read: 19672 kWh
